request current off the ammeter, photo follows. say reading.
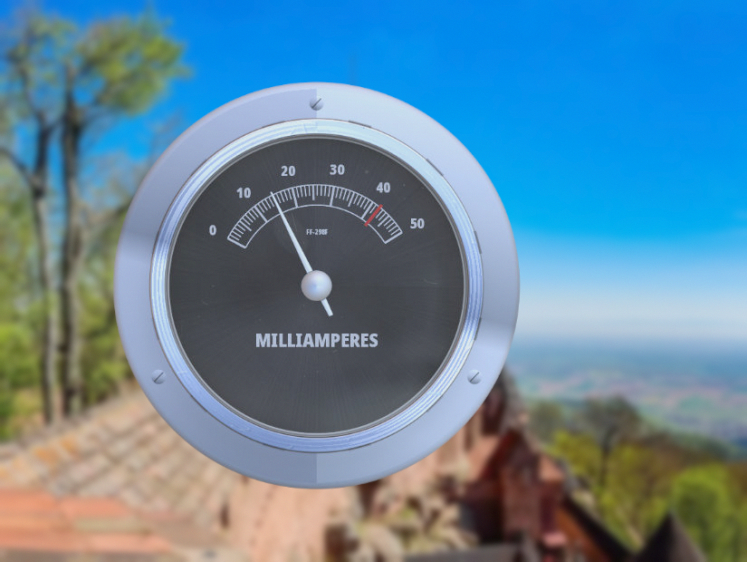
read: 15 mA
